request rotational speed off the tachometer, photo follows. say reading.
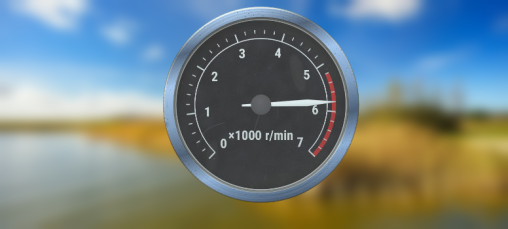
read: 5800 rpm
